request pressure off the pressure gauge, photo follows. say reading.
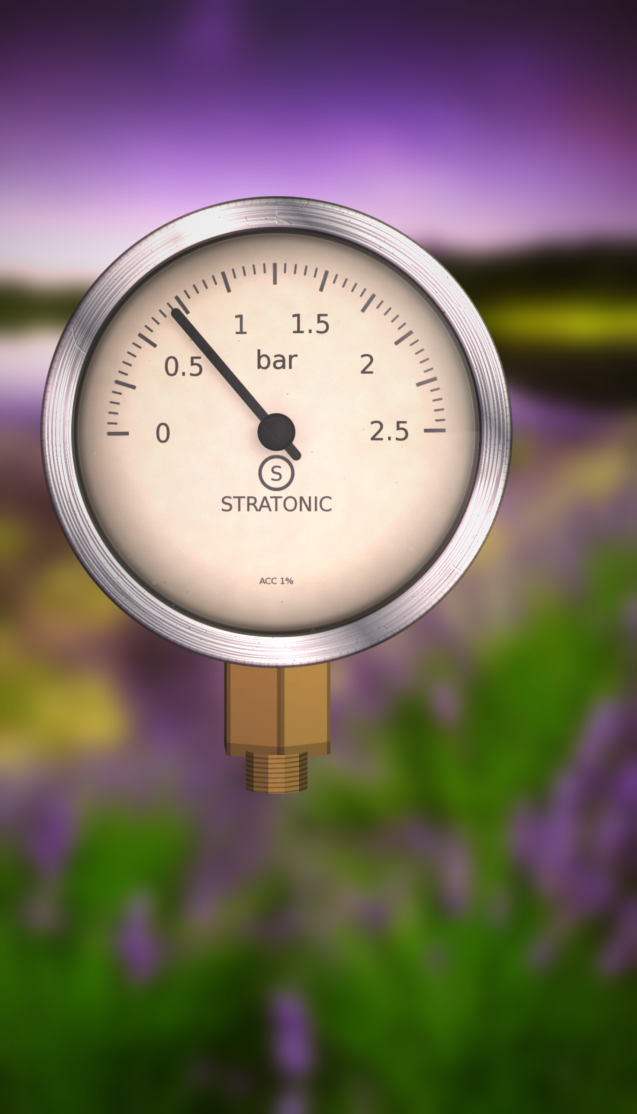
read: 0.7 bar
